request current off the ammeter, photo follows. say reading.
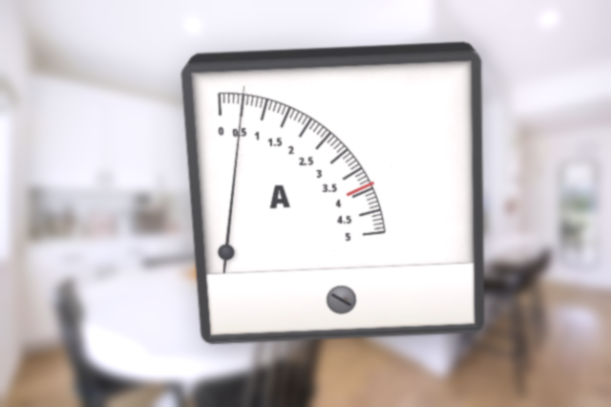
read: 0.5 A
